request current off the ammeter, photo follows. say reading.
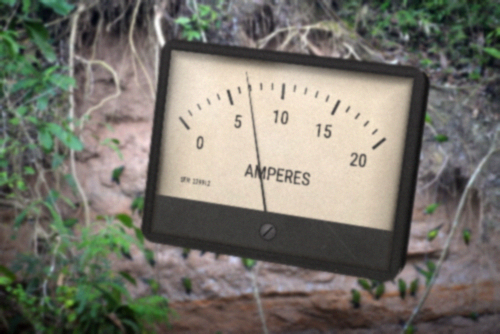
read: 7 A
